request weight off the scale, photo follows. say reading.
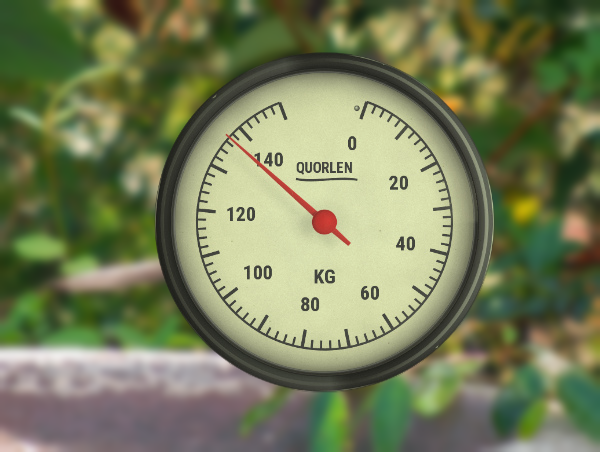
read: 137 kg
